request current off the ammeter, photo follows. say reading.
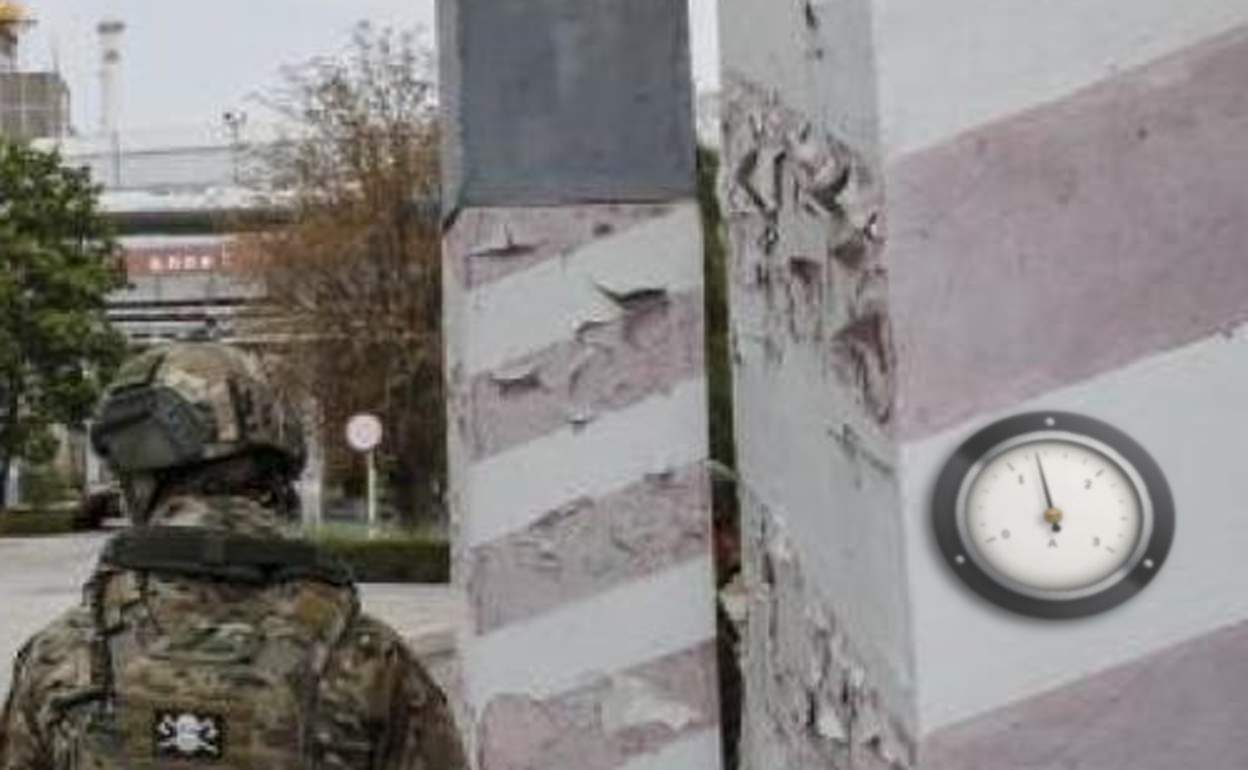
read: 1.3 A
